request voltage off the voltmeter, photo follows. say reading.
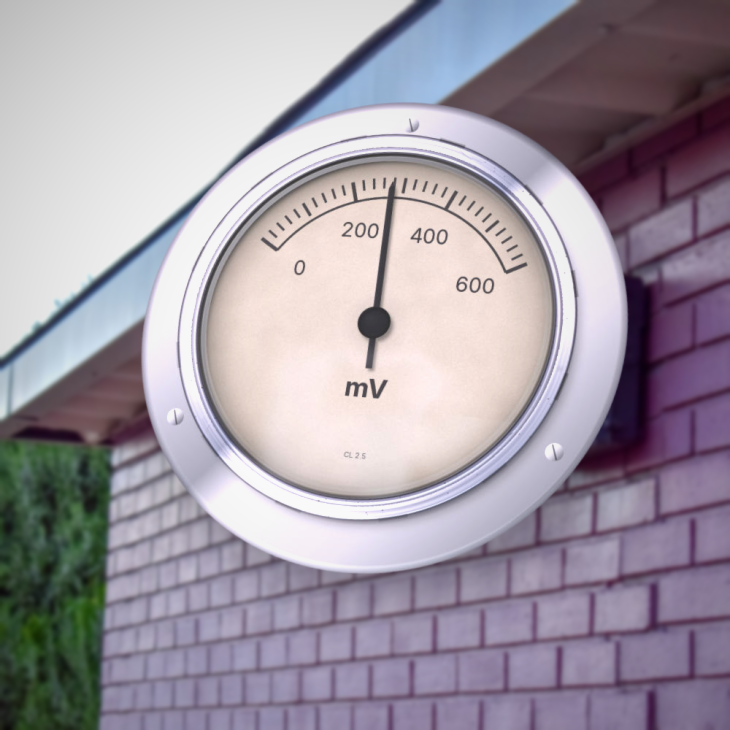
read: 280 mV
